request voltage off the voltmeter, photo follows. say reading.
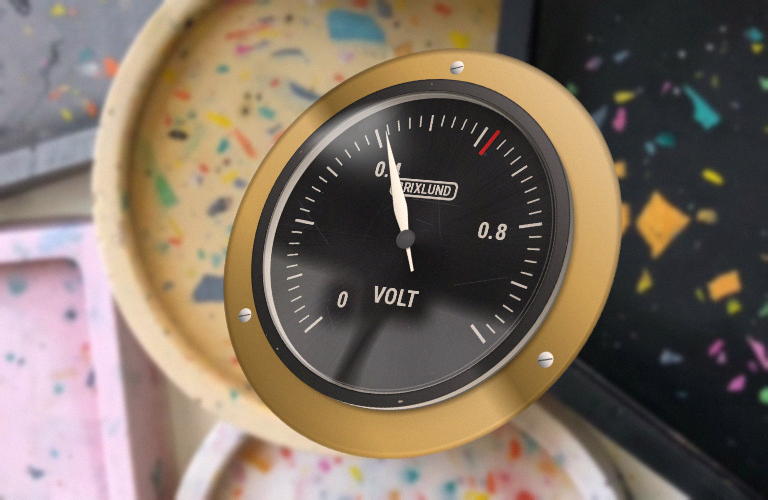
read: 0.42 V
